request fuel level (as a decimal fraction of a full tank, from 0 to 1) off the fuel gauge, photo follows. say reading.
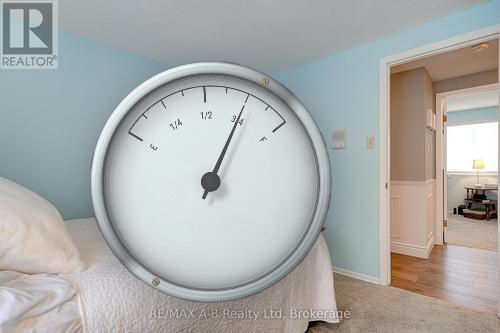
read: 0.75
